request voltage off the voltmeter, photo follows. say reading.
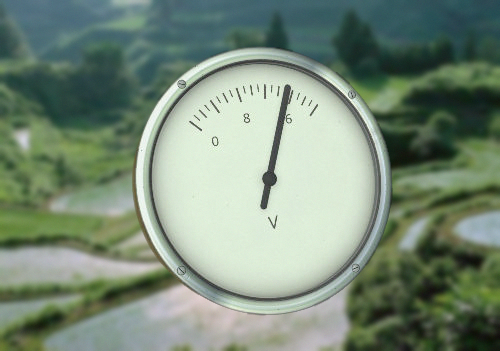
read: 15 V
